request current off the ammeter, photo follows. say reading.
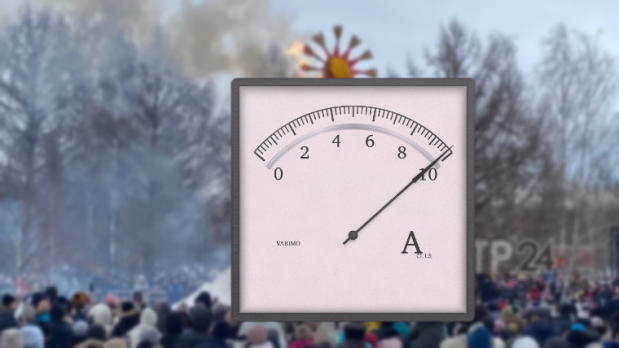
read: 9.8 A
